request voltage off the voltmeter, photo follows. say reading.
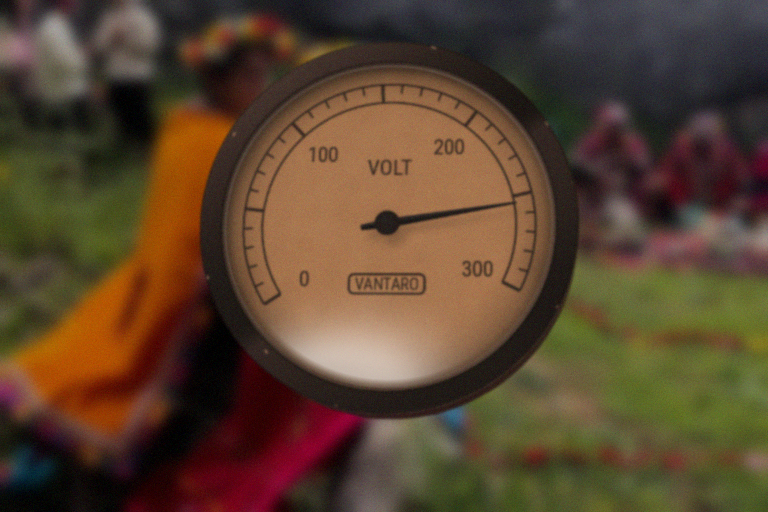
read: 255 V
